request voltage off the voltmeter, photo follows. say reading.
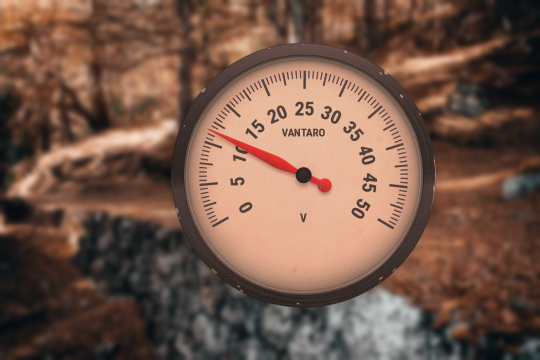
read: 11.5 V
